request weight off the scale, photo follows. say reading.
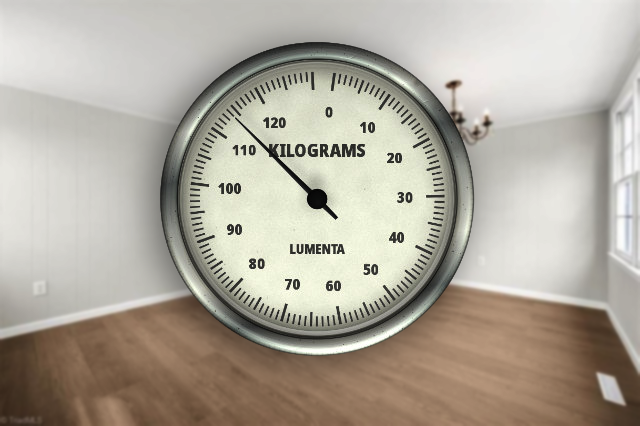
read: 114 kg
